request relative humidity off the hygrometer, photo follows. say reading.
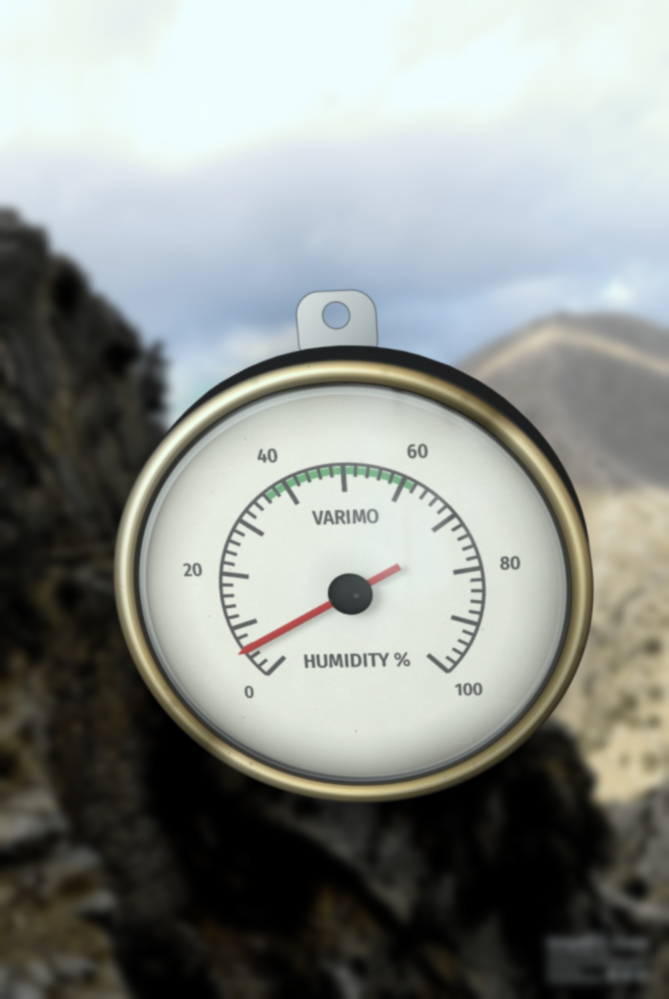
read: 6 %
